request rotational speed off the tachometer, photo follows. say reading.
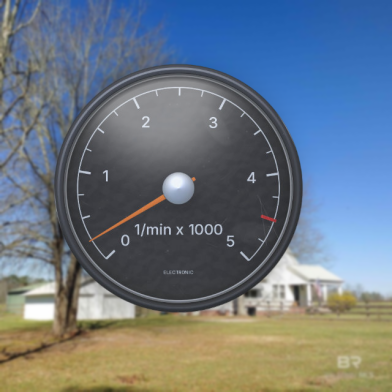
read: 250 rpm
